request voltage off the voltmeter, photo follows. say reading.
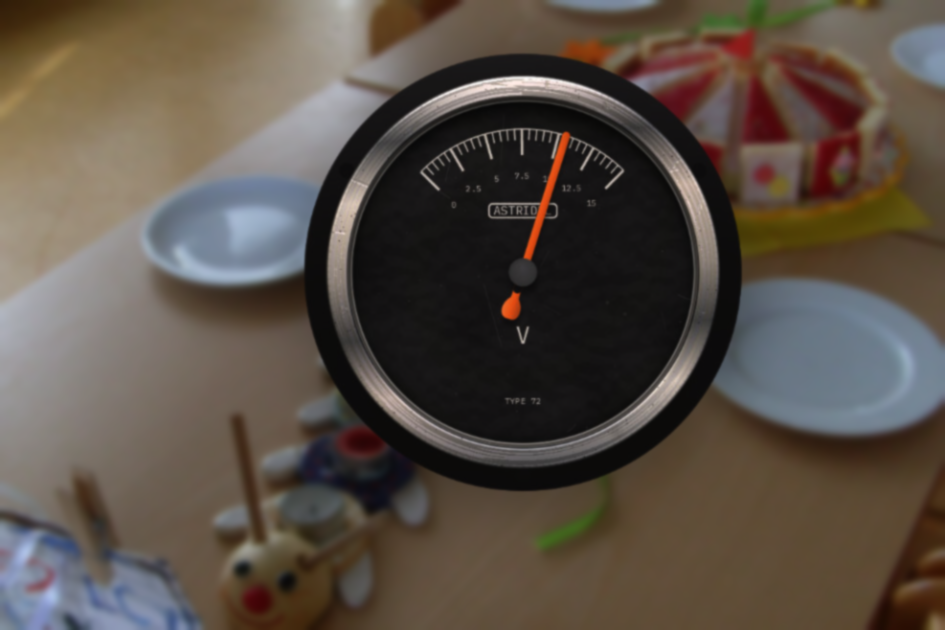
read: 10.5 V
